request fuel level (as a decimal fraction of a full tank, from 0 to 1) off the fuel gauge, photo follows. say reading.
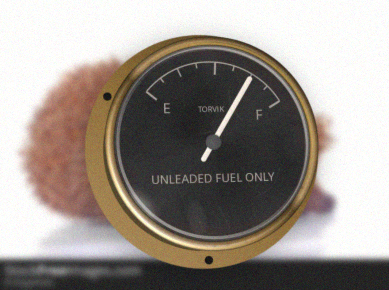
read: 0.75
